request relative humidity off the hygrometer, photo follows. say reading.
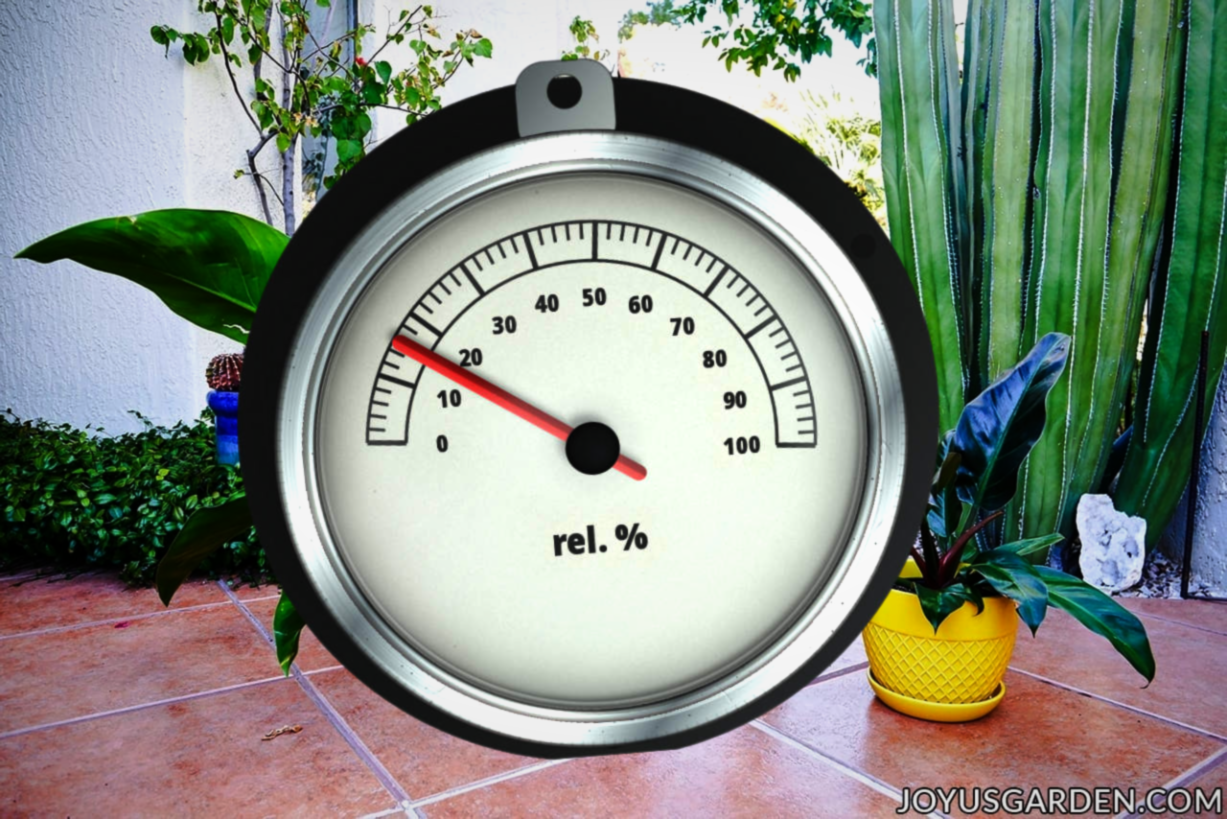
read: 16 %
